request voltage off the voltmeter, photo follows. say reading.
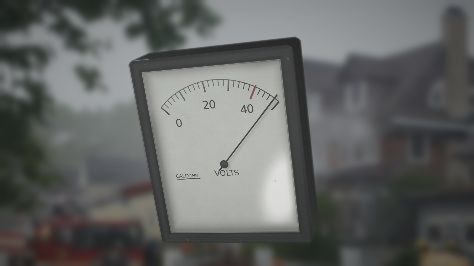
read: 48 V
